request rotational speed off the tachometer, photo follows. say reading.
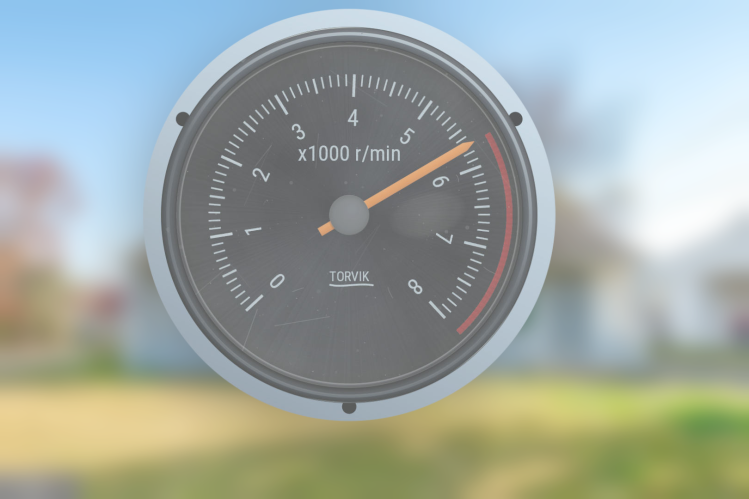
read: 5700 rpm
